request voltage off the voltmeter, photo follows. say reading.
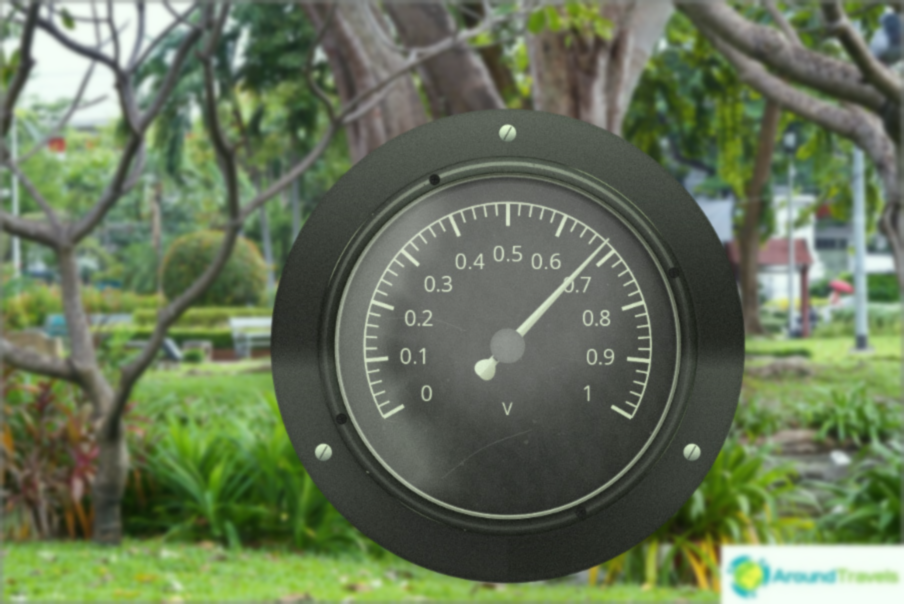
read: 0.68 V
